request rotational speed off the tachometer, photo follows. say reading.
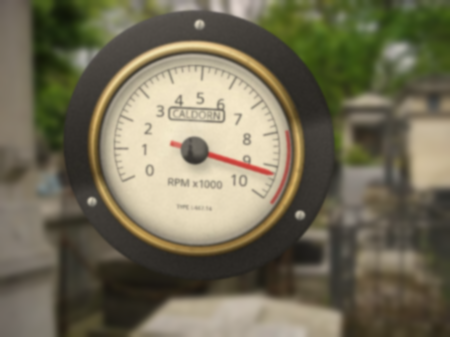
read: 9200 rpm
